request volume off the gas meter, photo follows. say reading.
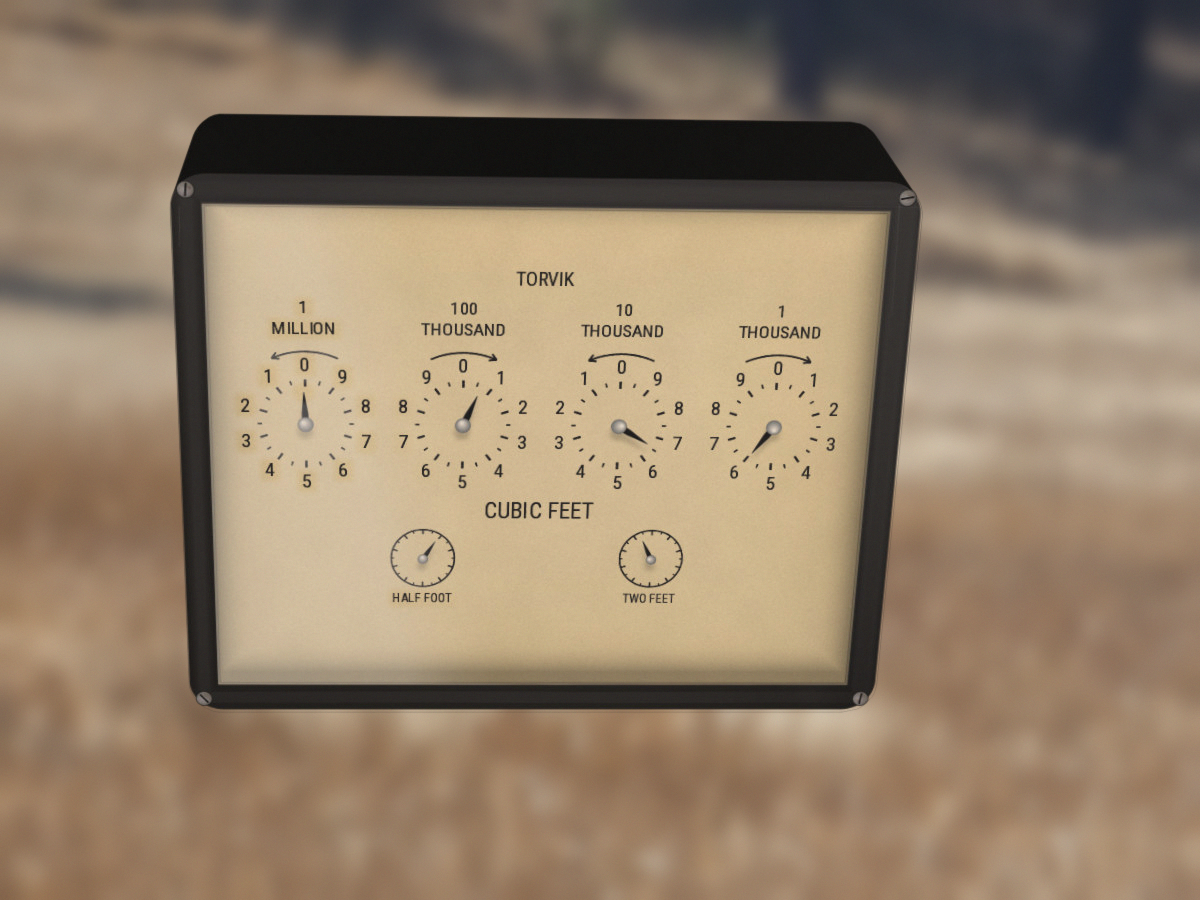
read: 6600 ft³
